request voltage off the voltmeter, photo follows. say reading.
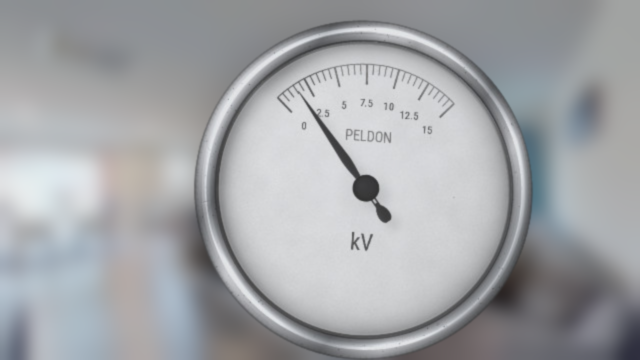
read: 1.5 kV
